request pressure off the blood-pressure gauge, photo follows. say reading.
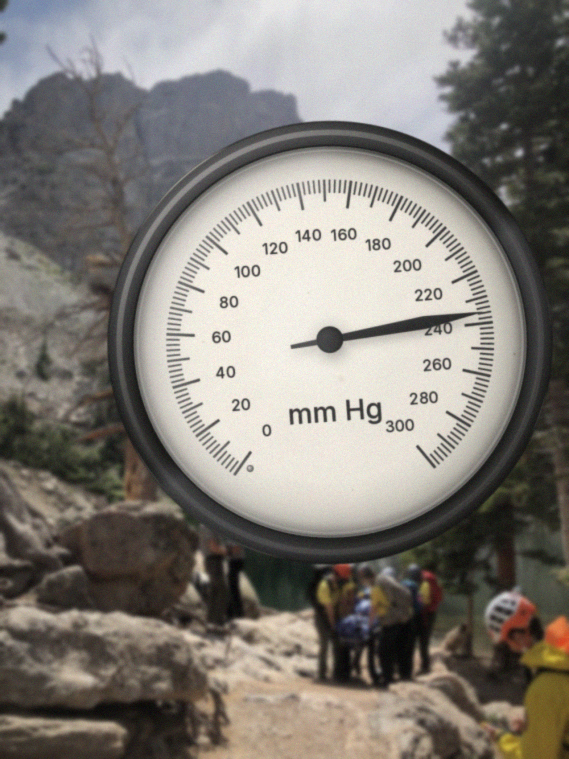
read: 236 mmHg
